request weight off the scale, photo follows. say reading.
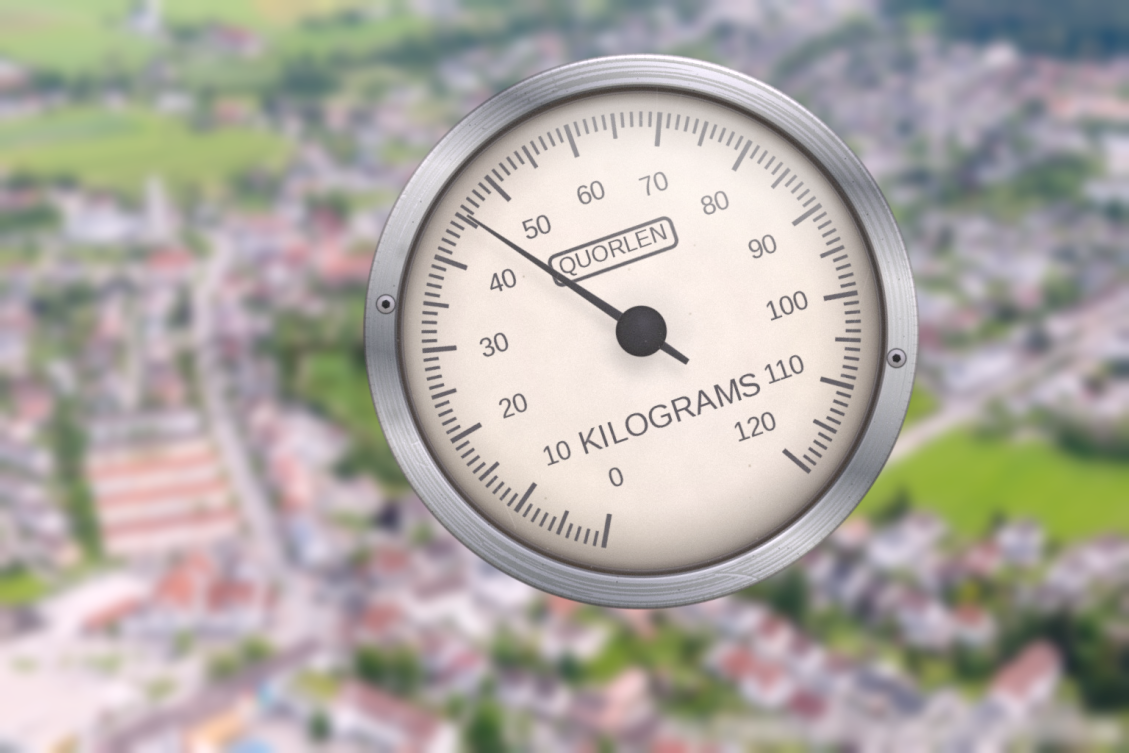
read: 45.5 kg
